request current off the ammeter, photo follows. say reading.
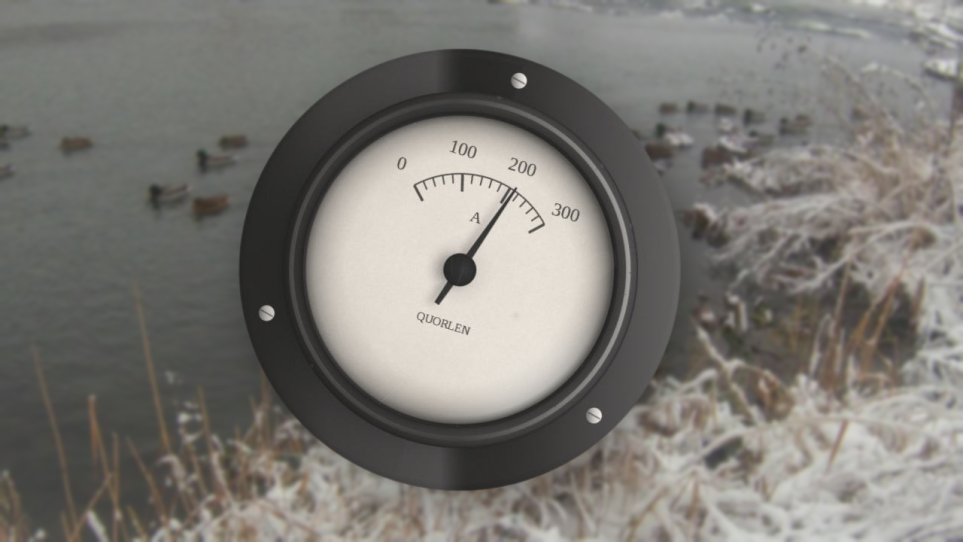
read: 210 A
